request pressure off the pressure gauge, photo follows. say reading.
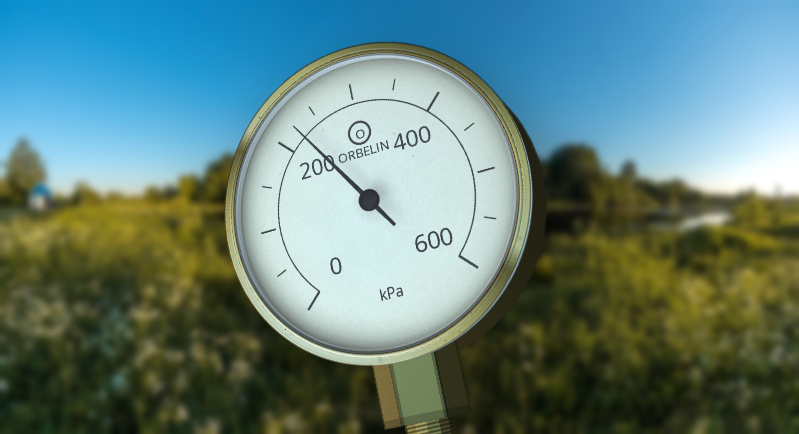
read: 225 kPa
